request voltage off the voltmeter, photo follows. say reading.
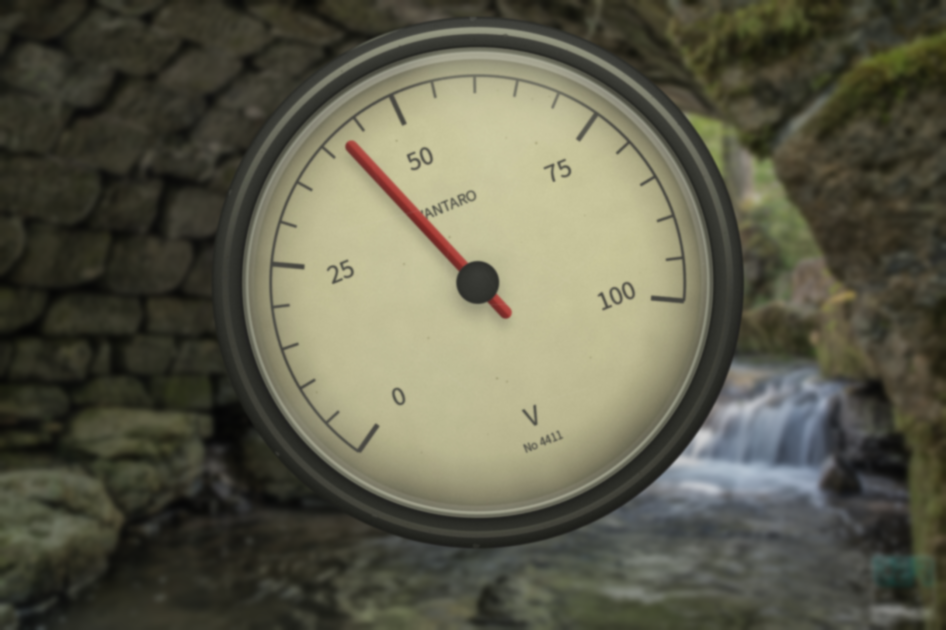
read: 42.5 V
